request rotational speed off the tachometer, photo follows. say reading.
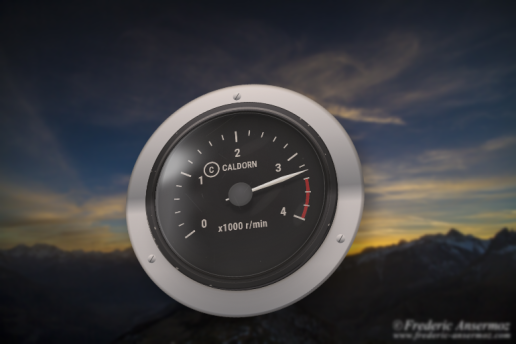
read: 3300 rpm
